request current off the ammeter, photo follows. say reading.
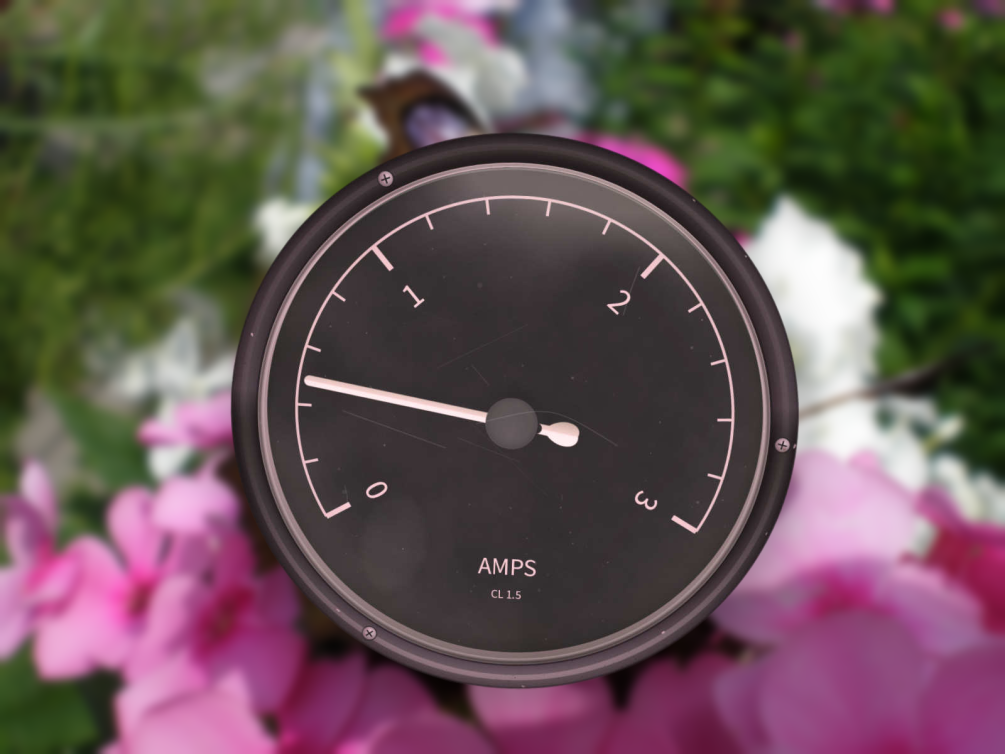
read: 0.5 A
